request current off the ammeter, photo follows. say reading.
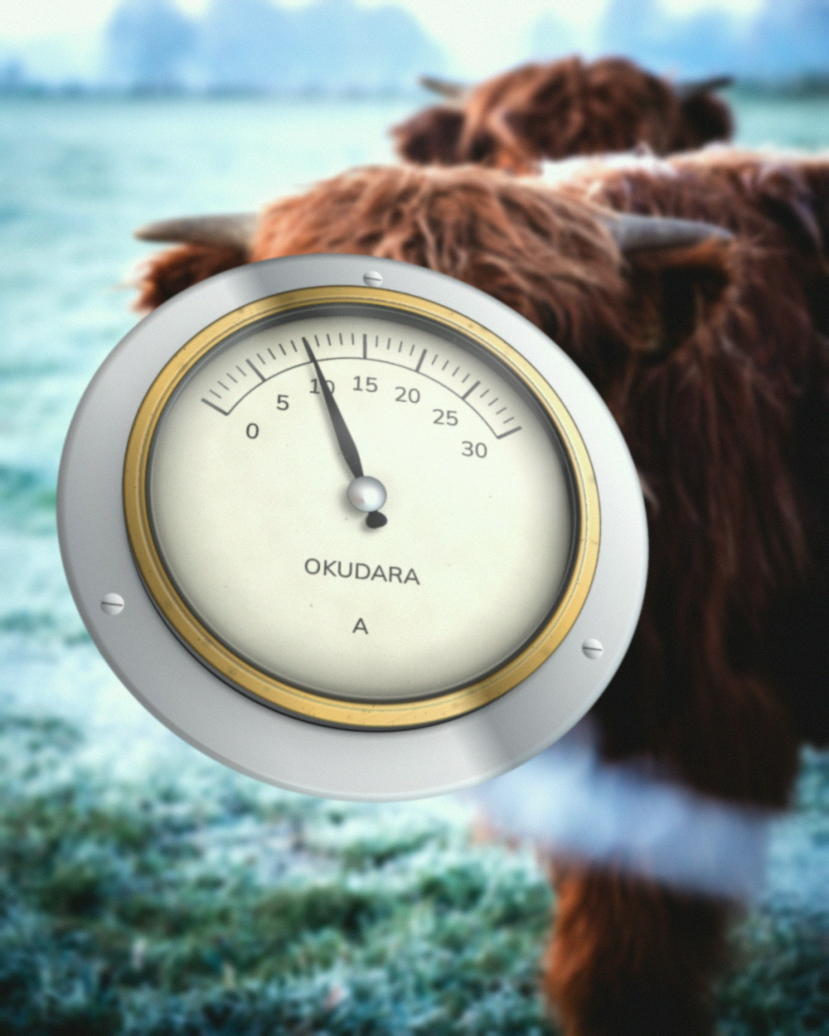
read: 10 A
